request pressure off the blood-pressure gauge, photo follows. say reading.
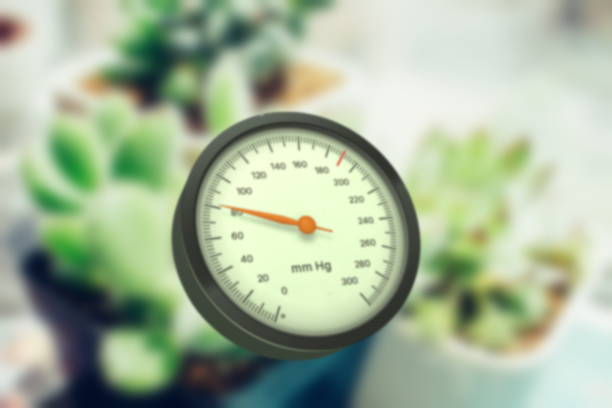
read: 80 mmHg
